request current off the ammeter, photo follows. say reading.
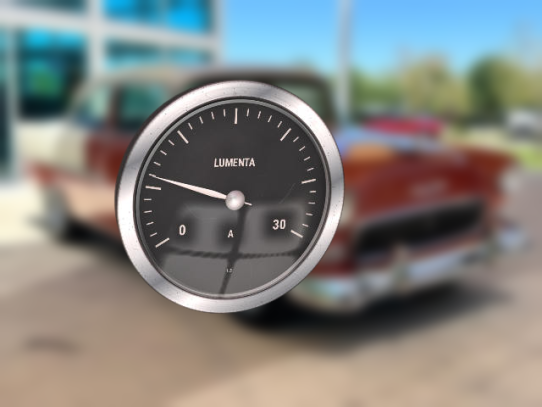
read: 6 A
